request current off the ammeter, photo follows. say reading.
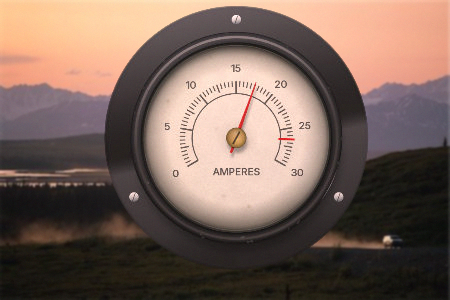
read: 17.5 A
